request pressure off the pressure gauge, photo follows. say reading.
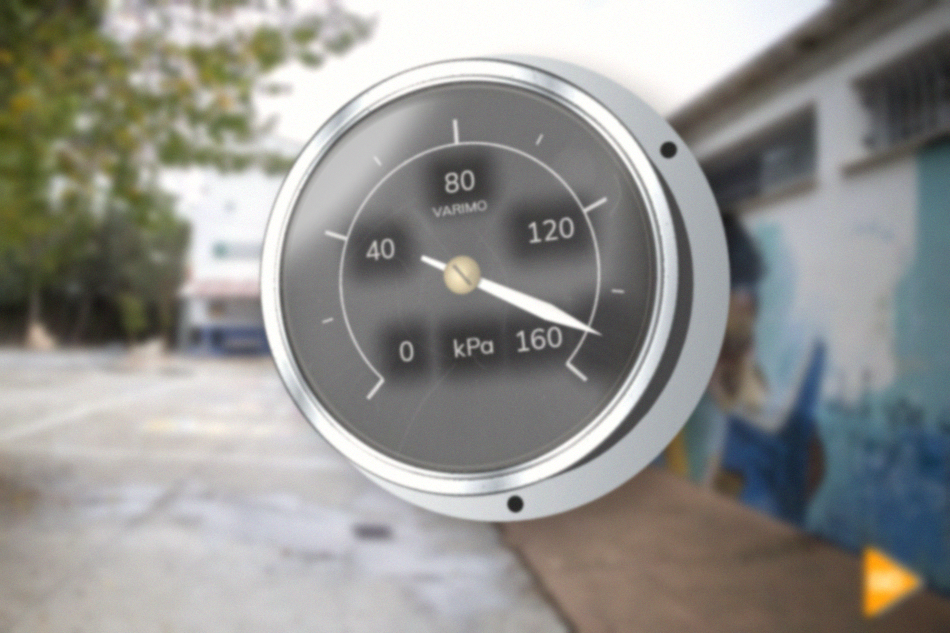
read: 150 kPa
